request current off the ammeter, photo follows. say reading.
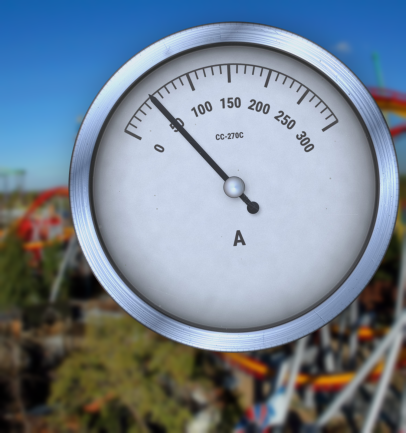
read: 50 A
